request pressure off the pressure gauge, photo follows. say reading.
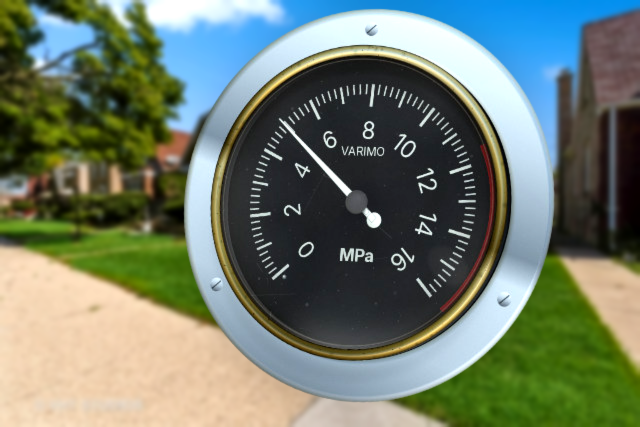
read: 5 MPa
